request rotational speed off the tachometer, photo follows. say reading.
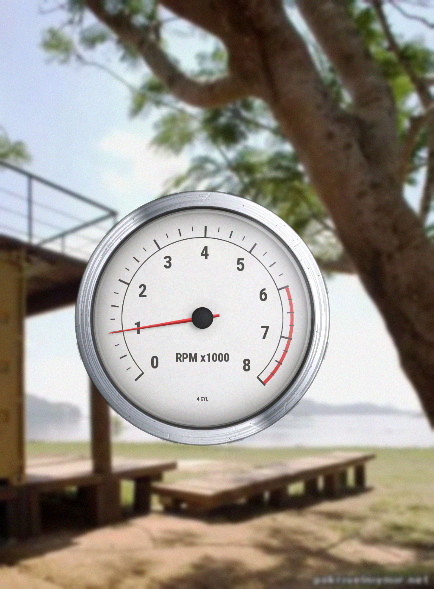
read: 1000 rpm
